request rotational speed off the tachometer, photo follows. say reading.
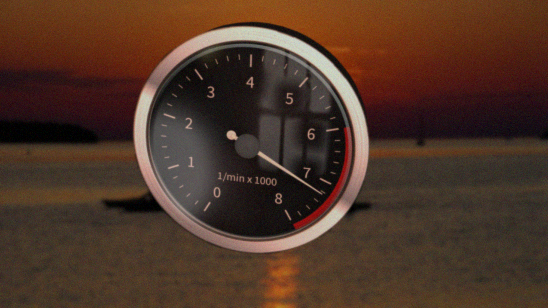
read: 7200 rpm
